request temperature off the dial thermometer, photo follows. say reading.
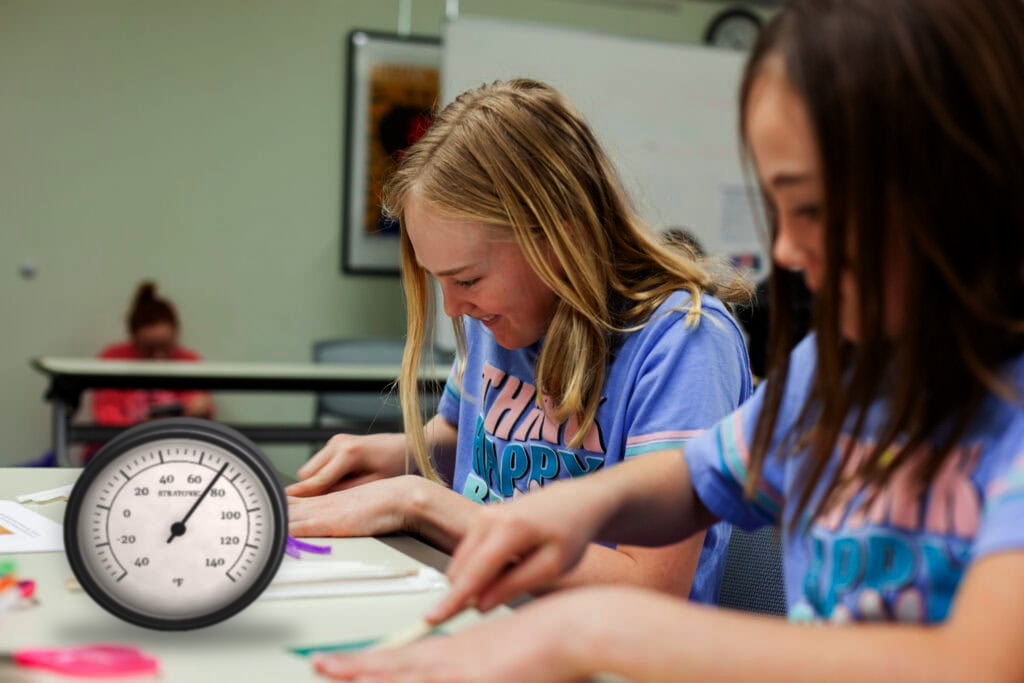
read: 72 °F
